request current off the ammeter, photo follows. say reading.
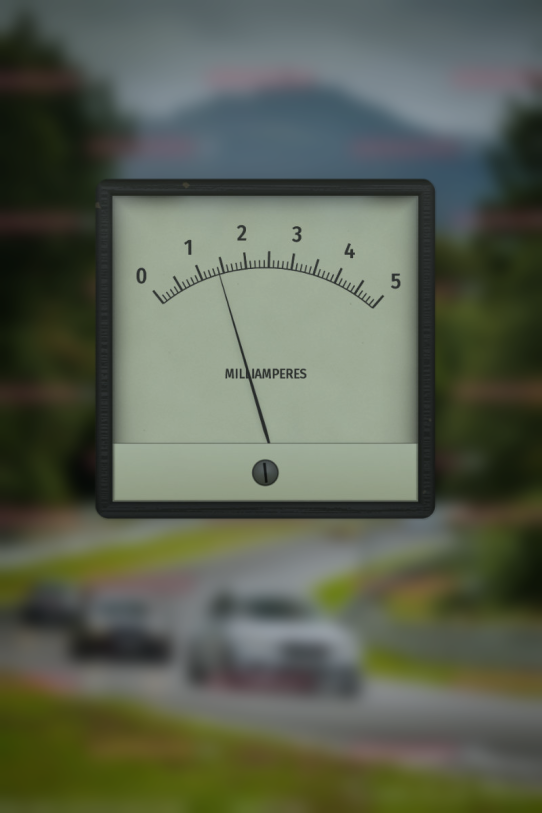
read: 1.4 mA
